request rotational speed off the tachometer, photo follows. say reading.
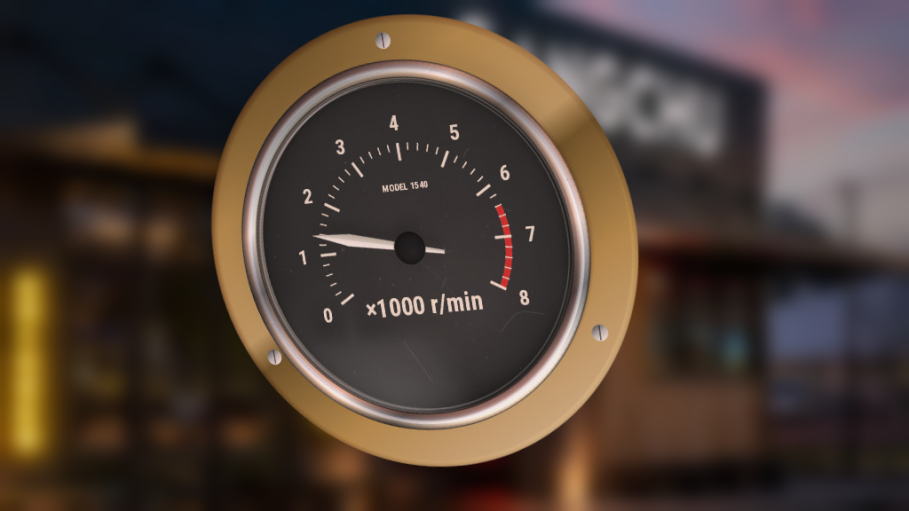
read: 1400 rpm
